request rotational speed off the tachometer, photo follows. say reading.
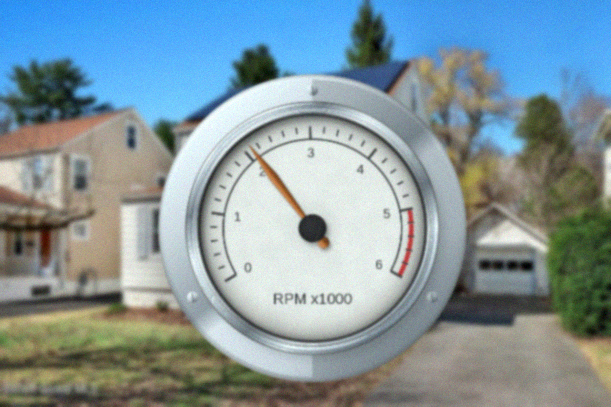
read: 2100 rpm
